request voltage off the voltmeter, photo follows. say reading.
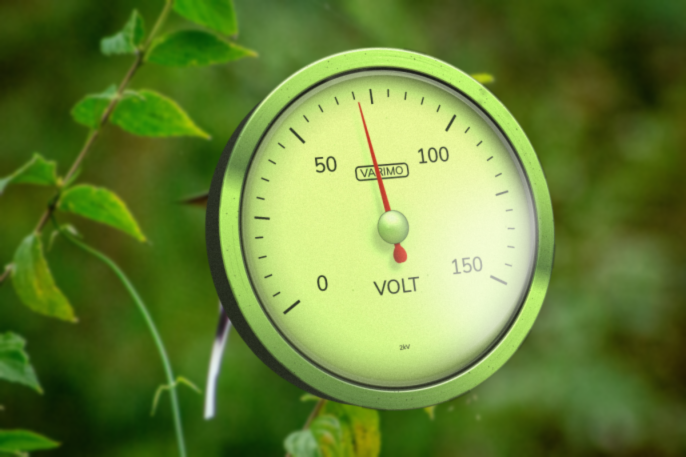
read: 70 V
